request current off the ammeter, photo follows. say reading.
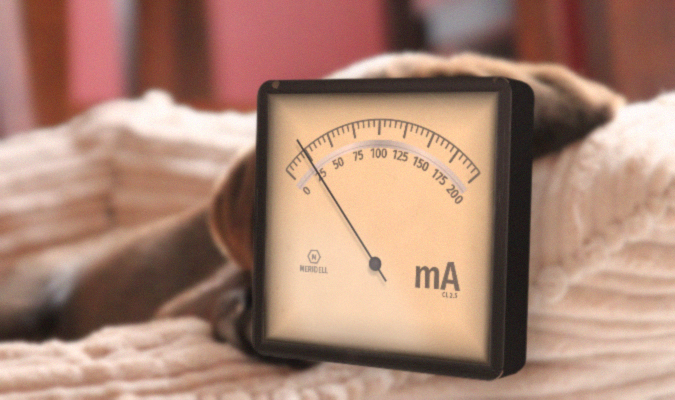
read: 25 mA
